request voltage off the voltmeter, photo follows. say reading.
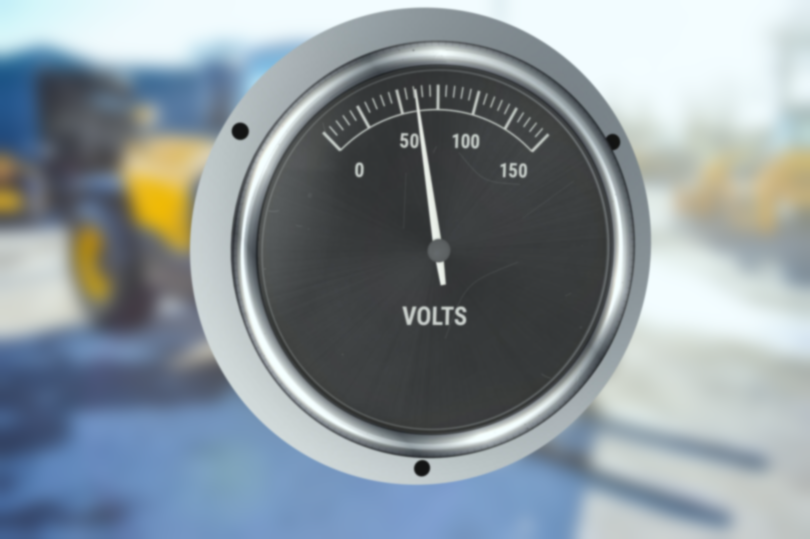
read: 60 V
